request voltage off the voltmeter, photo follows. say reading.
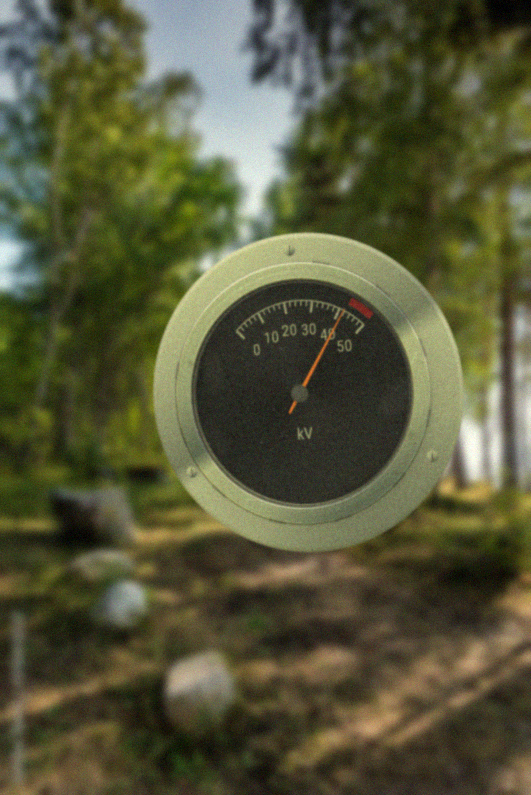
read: 42 kV
